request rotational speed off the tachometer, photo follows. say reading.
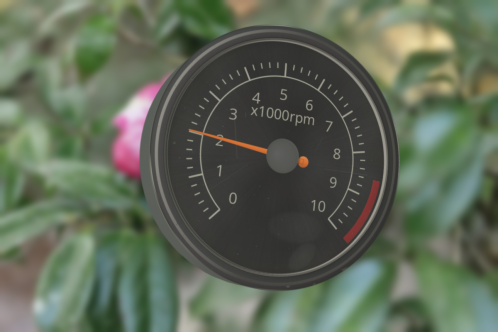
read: 2000 rpm
